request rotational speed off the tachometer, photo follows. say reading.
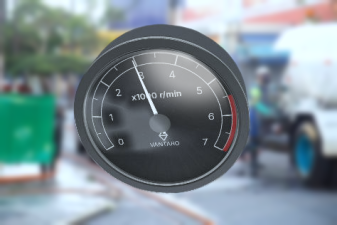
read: 3000 rpm
